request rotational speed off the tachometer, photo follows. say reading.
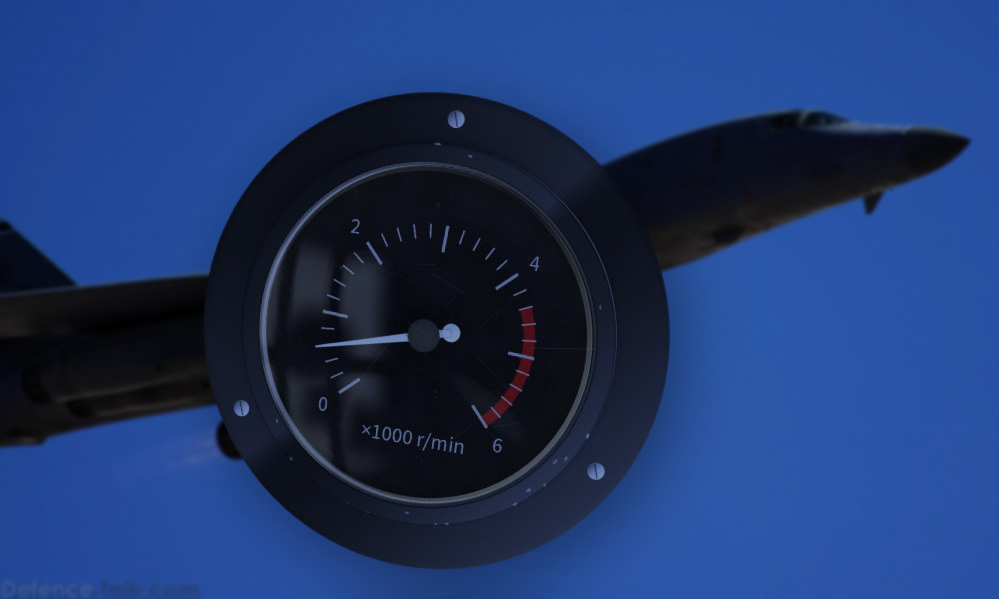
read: 600 rpm
